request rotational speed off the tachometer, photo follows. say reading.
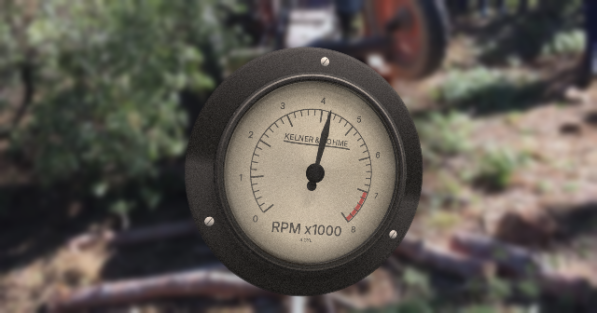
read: 4200 rpm
